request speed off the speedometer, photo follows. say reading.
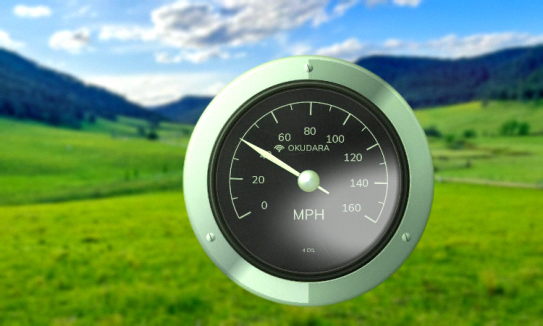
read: 40 mph
